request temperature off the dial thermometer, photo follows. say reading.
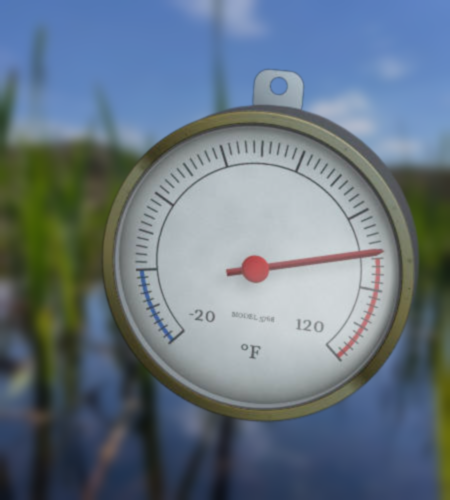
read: 90 °F
